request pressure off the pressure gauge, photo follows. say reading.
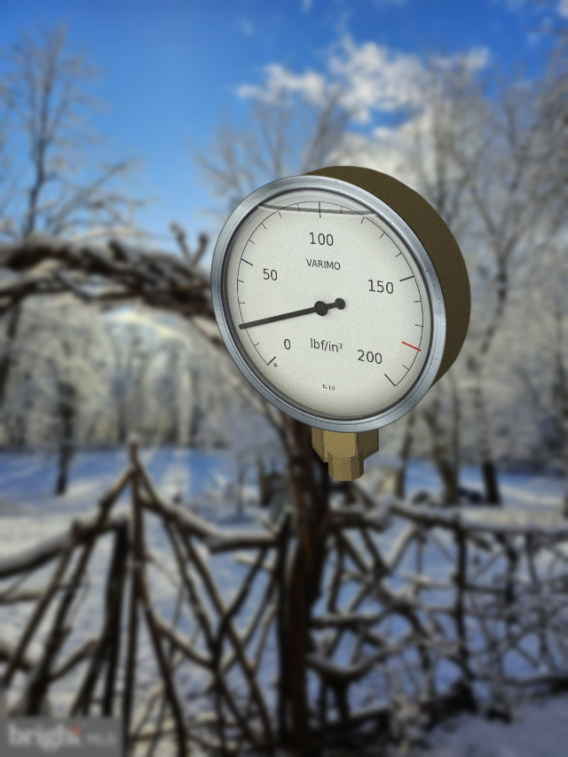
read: 20 psi
